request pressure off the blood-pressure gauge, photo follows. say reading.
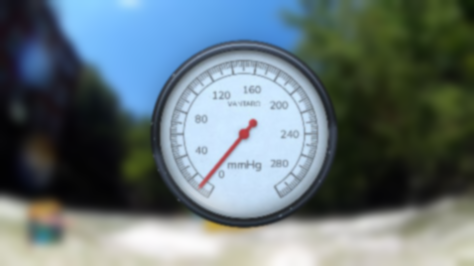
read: 10 mmHg
